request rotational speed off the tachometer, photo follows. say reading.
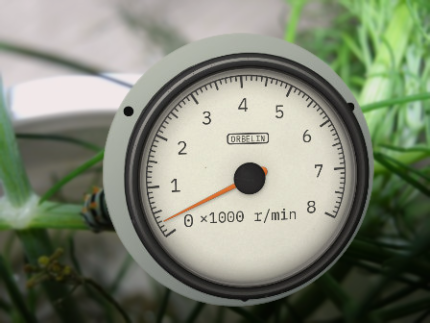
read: 300 rpm
